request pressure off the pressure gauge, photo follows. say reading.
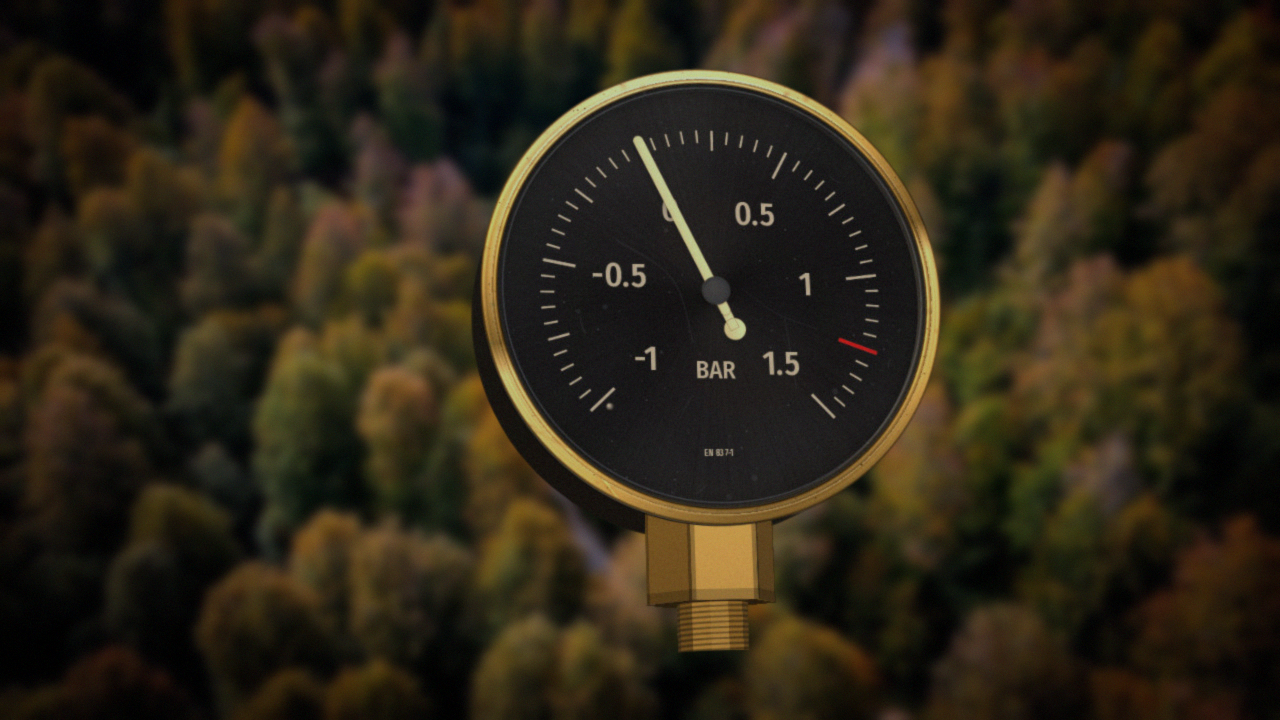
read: 0 bar
